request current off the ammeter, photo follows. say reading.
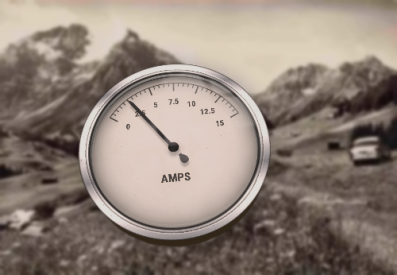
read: 2.5 A
